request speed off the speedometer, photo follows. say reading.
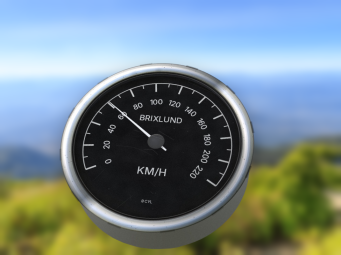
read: 60 km/h
